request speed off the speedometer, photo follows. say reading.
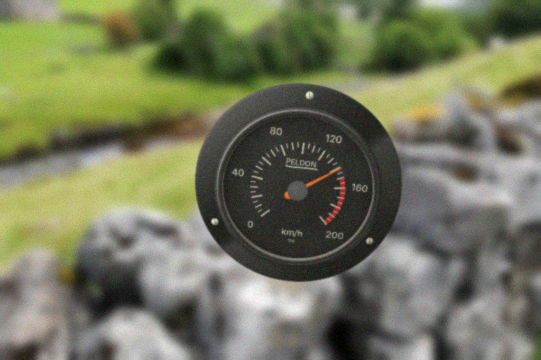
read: 140 km/h
